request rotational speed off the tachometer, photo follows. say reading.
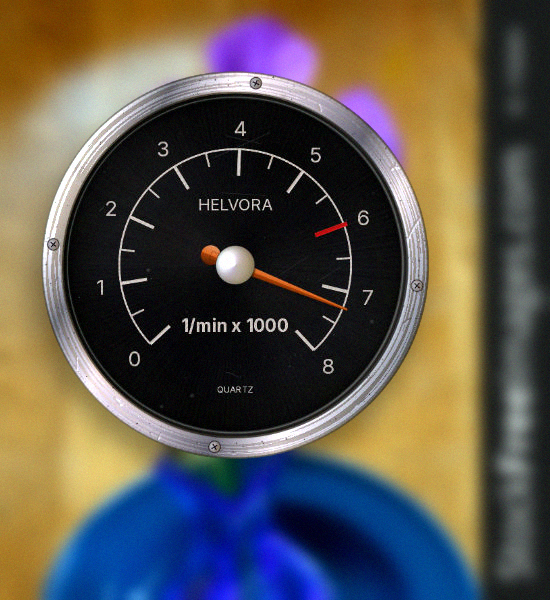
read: 7250 rpm
